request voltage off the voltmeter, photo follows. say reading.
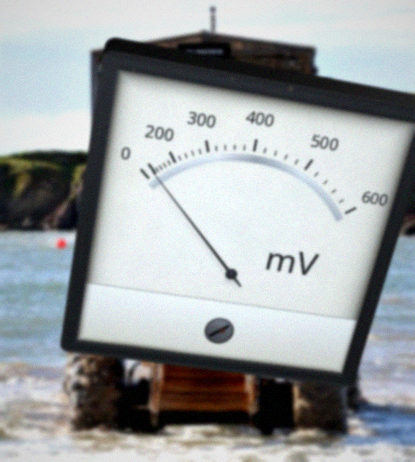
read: 100 mV
